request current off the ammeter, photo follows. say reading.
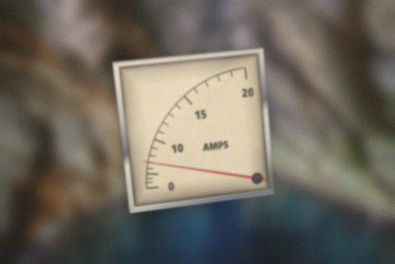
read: 7 A
